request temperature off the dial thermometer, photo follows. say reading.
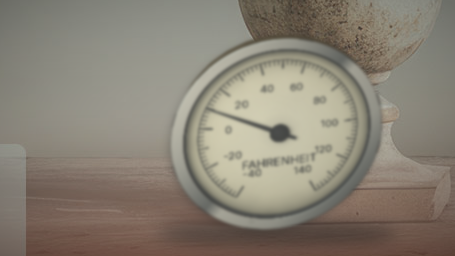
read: 10 °F
